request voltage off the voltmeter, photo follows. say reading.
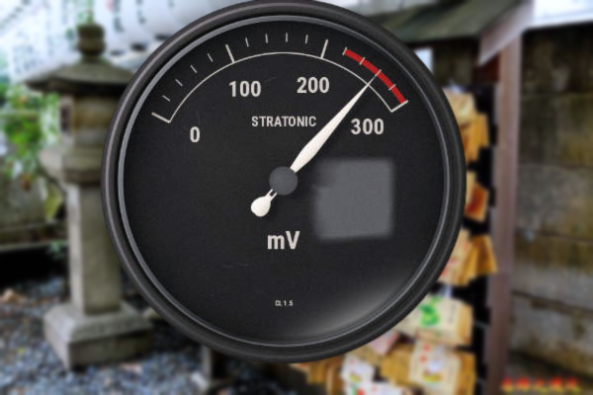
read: 260 mV
